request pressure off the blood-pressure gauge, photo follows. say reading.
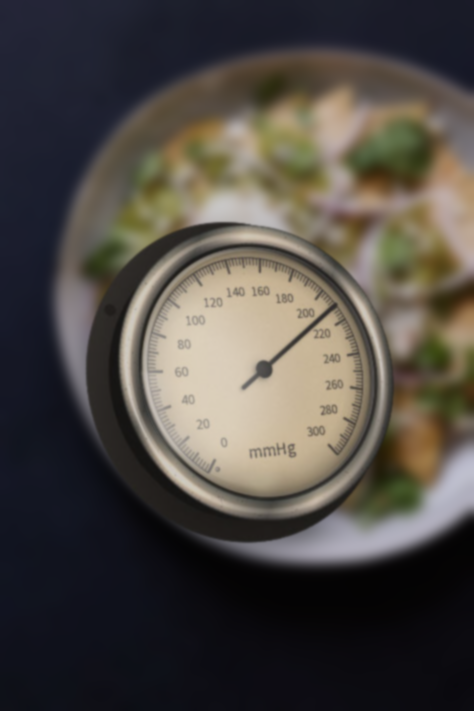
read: 210 mmHg
